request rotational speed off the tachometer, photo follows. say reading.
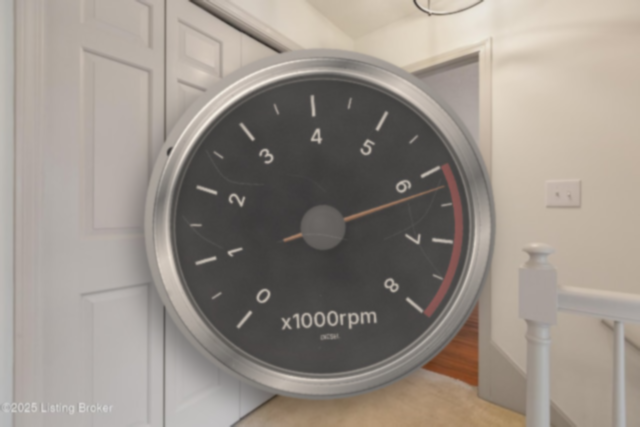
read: 6250 rpm
